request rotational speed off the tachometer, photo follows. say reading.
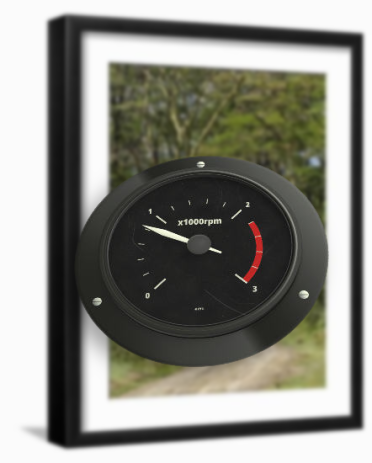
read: 800 rpm
